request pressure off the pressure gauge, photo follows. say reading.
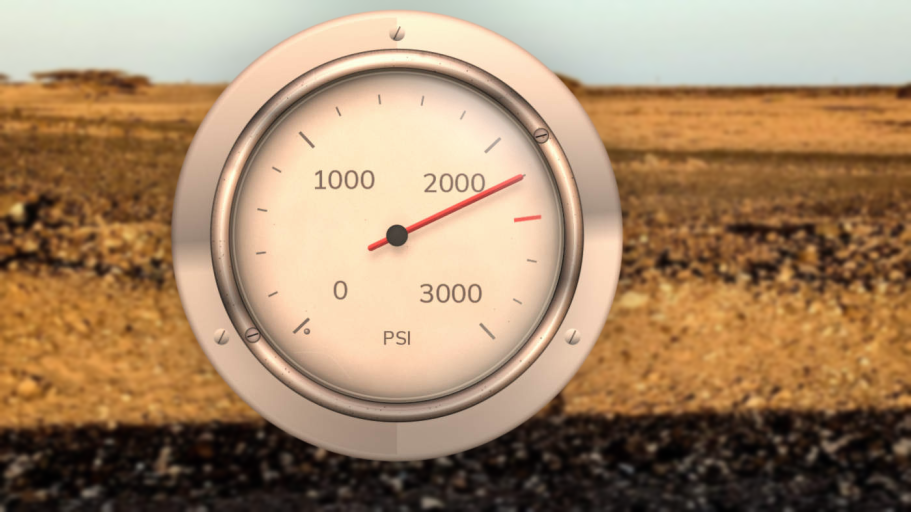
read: 2200 psi
